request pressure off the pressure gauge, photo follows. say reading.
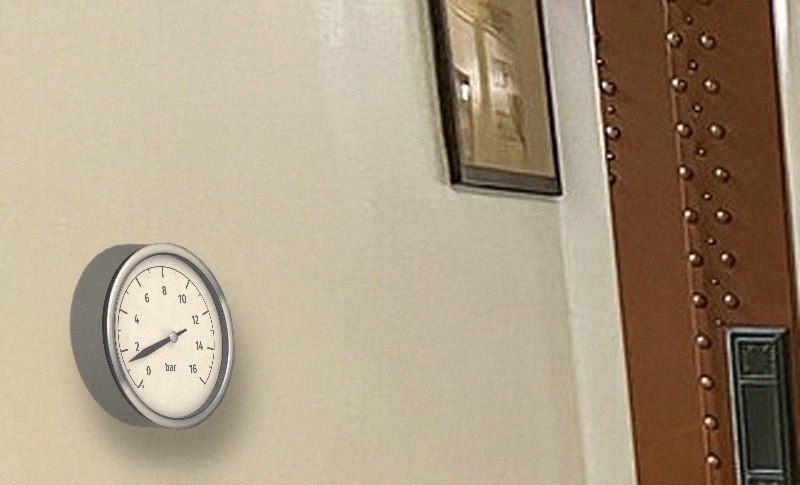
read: 1.5 bar
